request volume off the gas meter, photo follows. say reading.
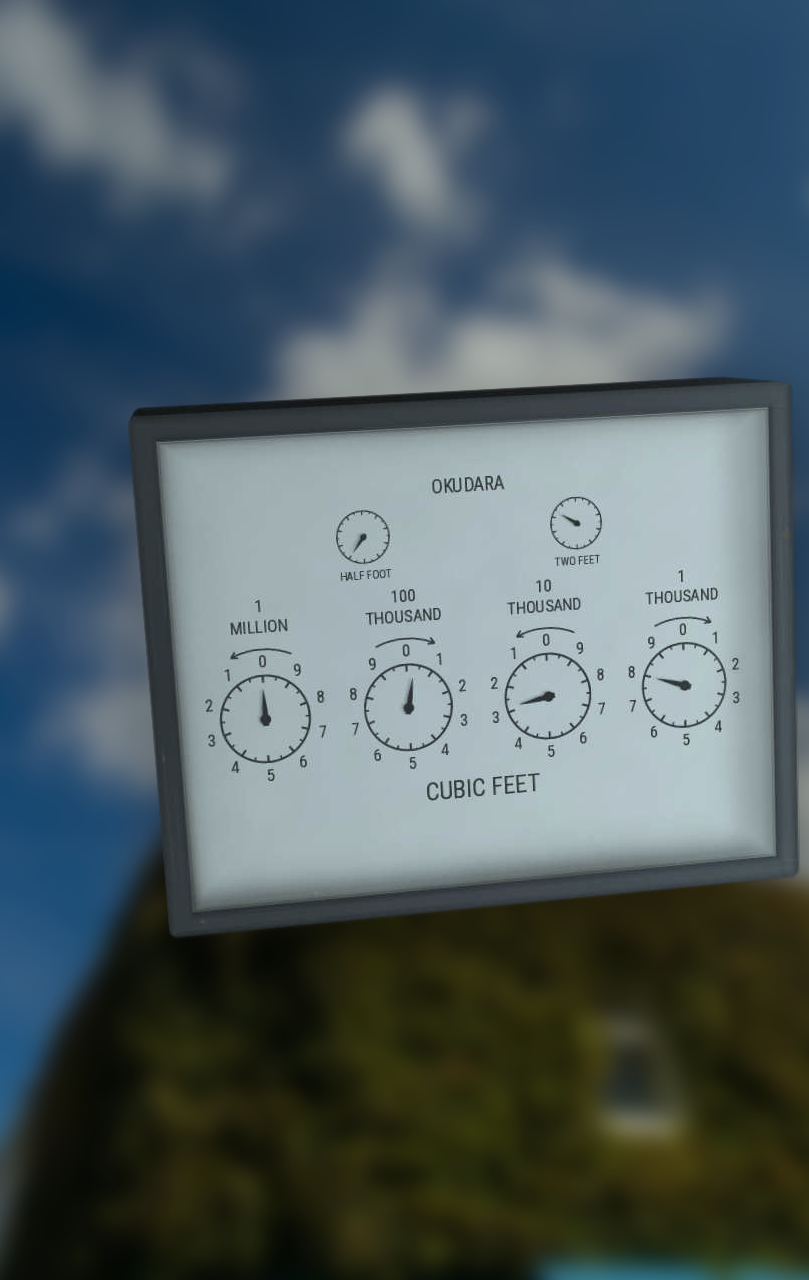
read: 2800 ft³
